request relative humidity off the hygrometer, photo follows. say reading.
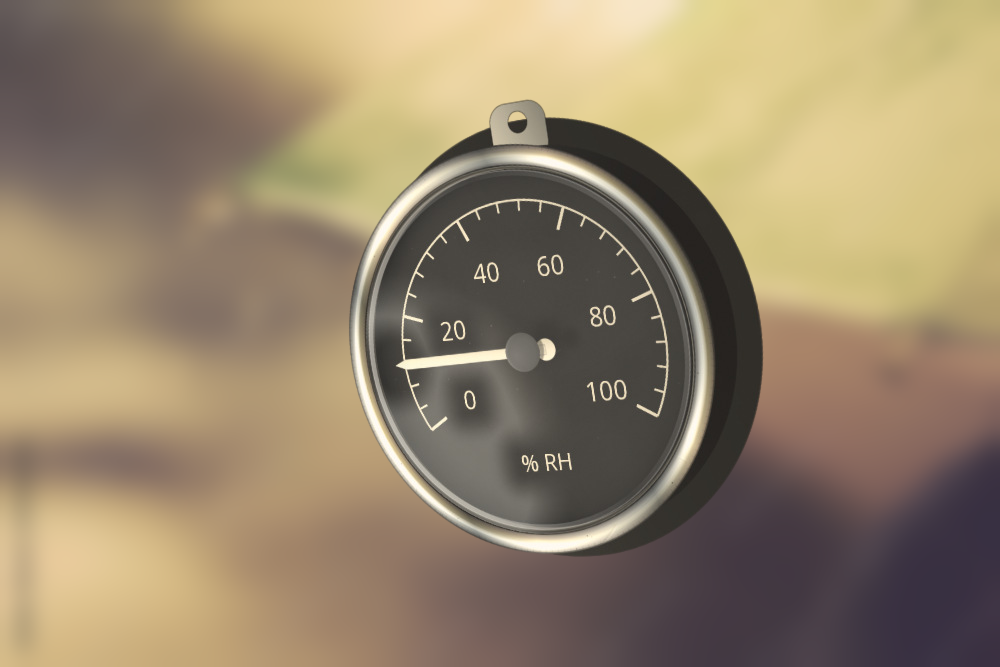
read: 12 %
